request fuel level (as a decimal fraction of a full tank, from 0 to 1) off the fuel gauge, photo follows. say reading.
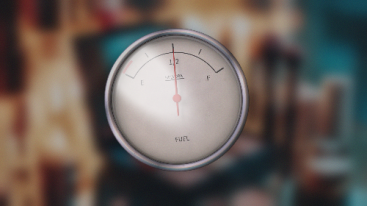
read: 0.5
